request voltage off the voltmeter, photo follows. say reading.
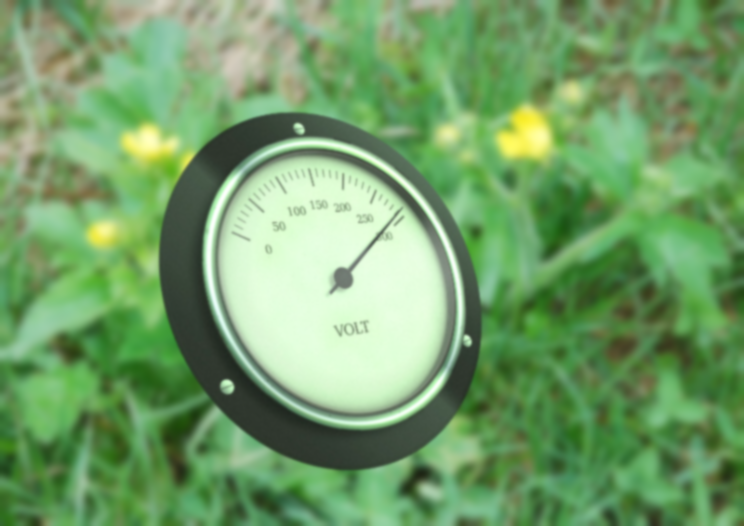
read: 290 V
